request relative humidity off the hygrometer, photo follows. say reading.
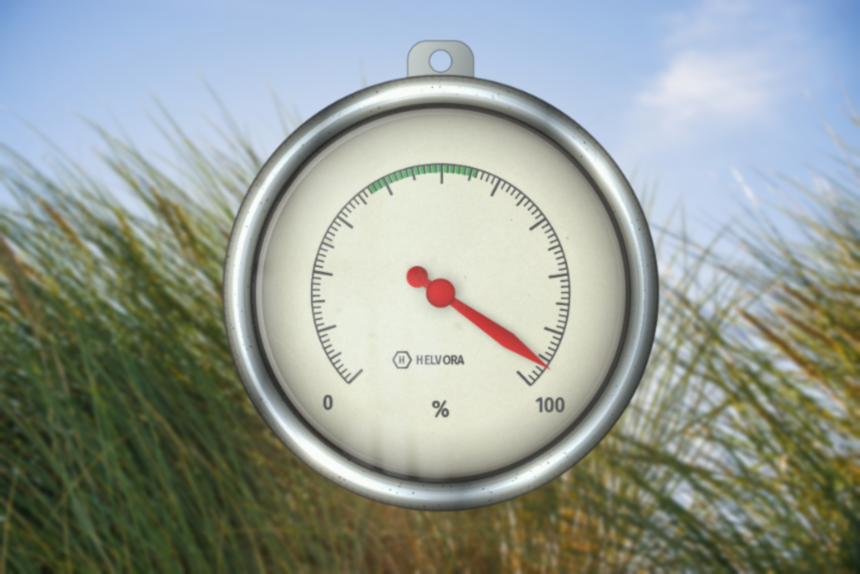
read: 96 %
